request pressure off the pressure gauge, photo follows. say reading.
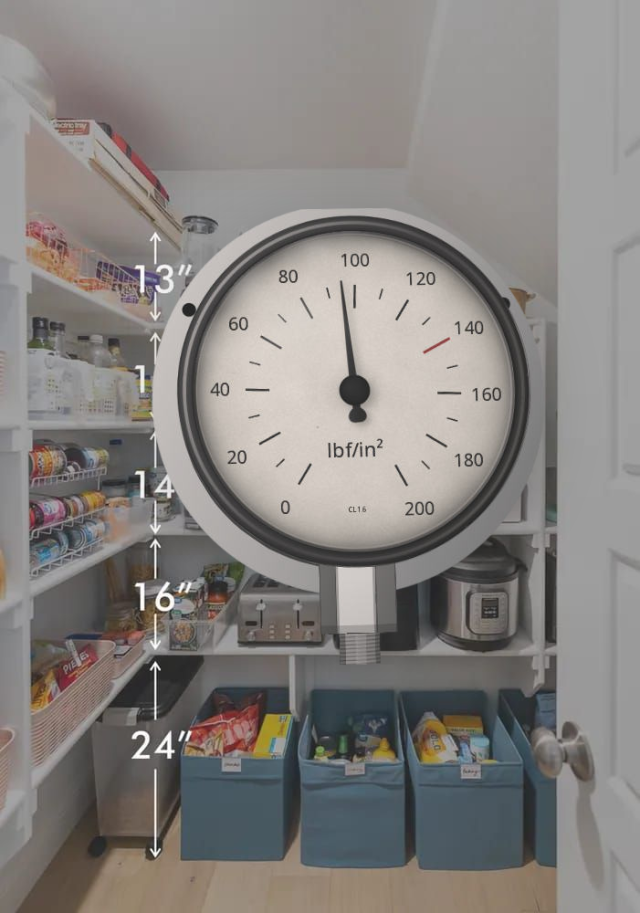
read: 95 psi
